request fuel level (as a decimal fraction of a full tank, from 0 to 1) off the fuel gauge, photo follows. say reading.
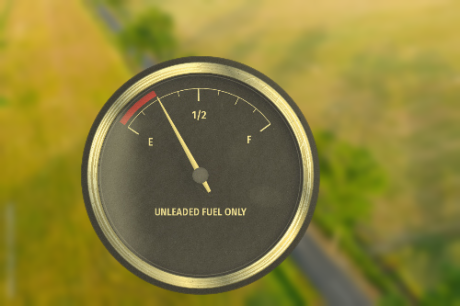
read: 0.25
